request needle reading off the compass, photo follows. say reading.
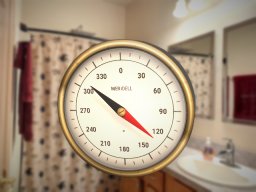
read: 130 °
